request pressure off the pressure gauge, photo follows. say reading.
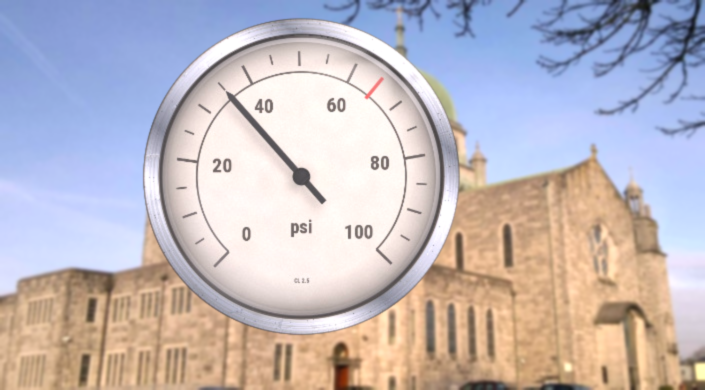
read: 35 psi
